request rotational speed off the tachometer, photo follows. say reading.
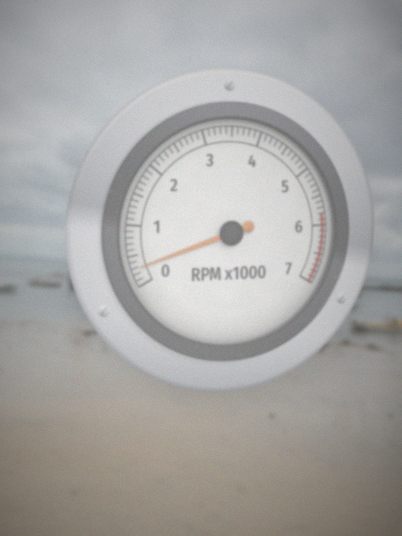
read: 300 rpm
